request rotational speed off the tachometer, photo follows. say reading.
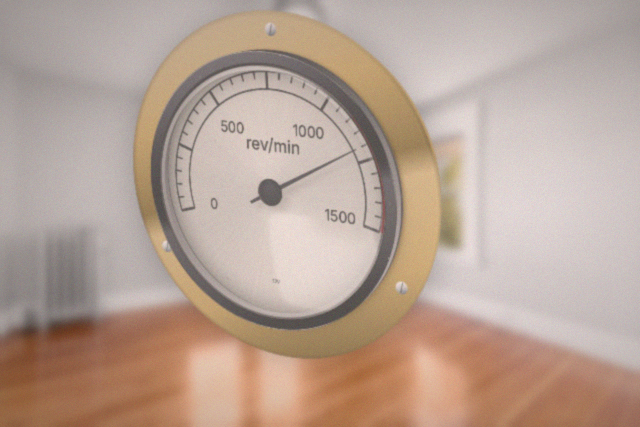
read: 1200 rpm
